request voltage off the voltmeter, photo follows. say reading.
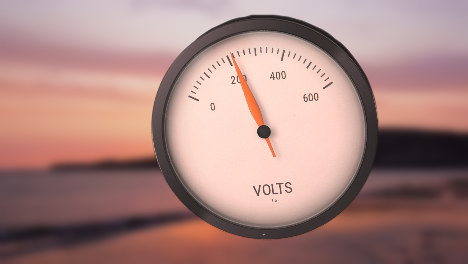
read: 220 V
